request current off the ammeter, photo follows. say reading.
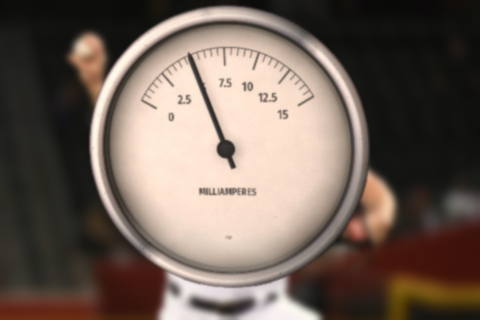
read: 5 mA
